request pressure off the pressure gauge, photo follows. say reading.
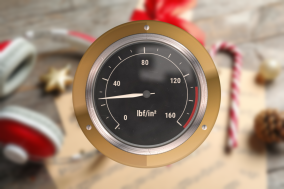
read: 25 psi
